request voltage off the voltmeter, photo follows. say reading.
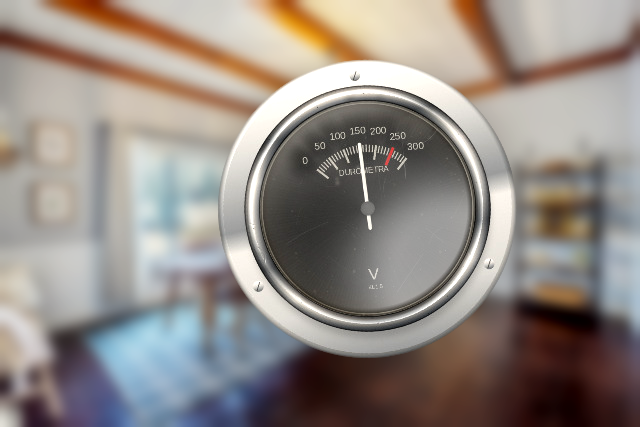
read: 150 V
